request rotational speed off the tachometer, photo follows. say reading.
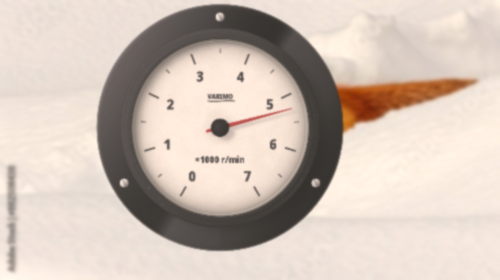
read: 5250 rpm
